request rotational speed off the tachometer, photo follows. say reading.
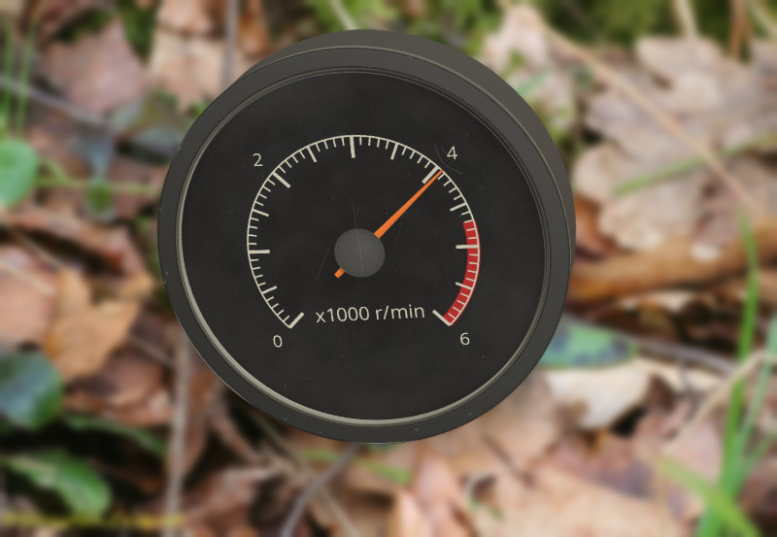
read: 4050 rpm
